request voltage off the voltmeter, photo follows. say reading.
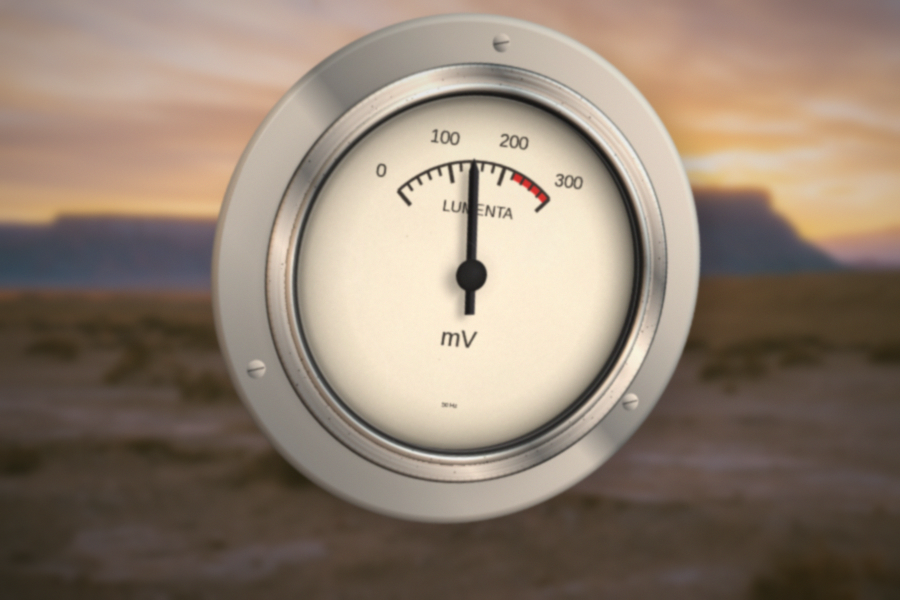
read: 140 mV
